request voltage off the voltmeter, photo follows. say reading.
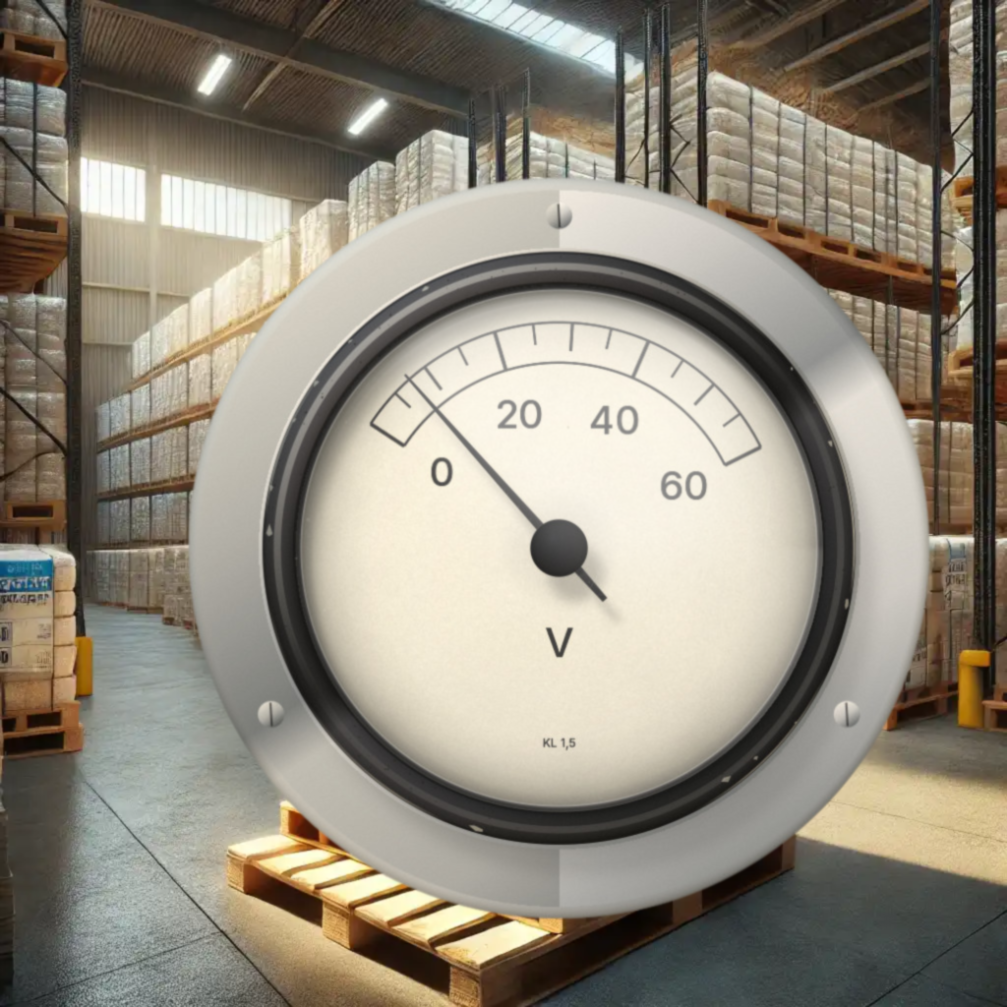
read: 7.5 V
